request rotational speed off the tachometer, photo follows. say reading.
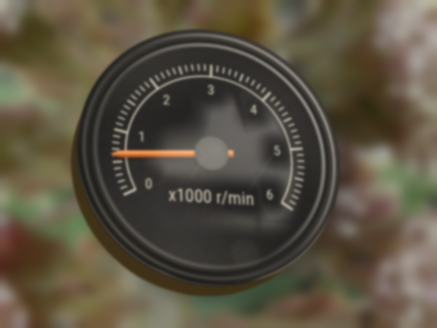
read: 600 rpm
